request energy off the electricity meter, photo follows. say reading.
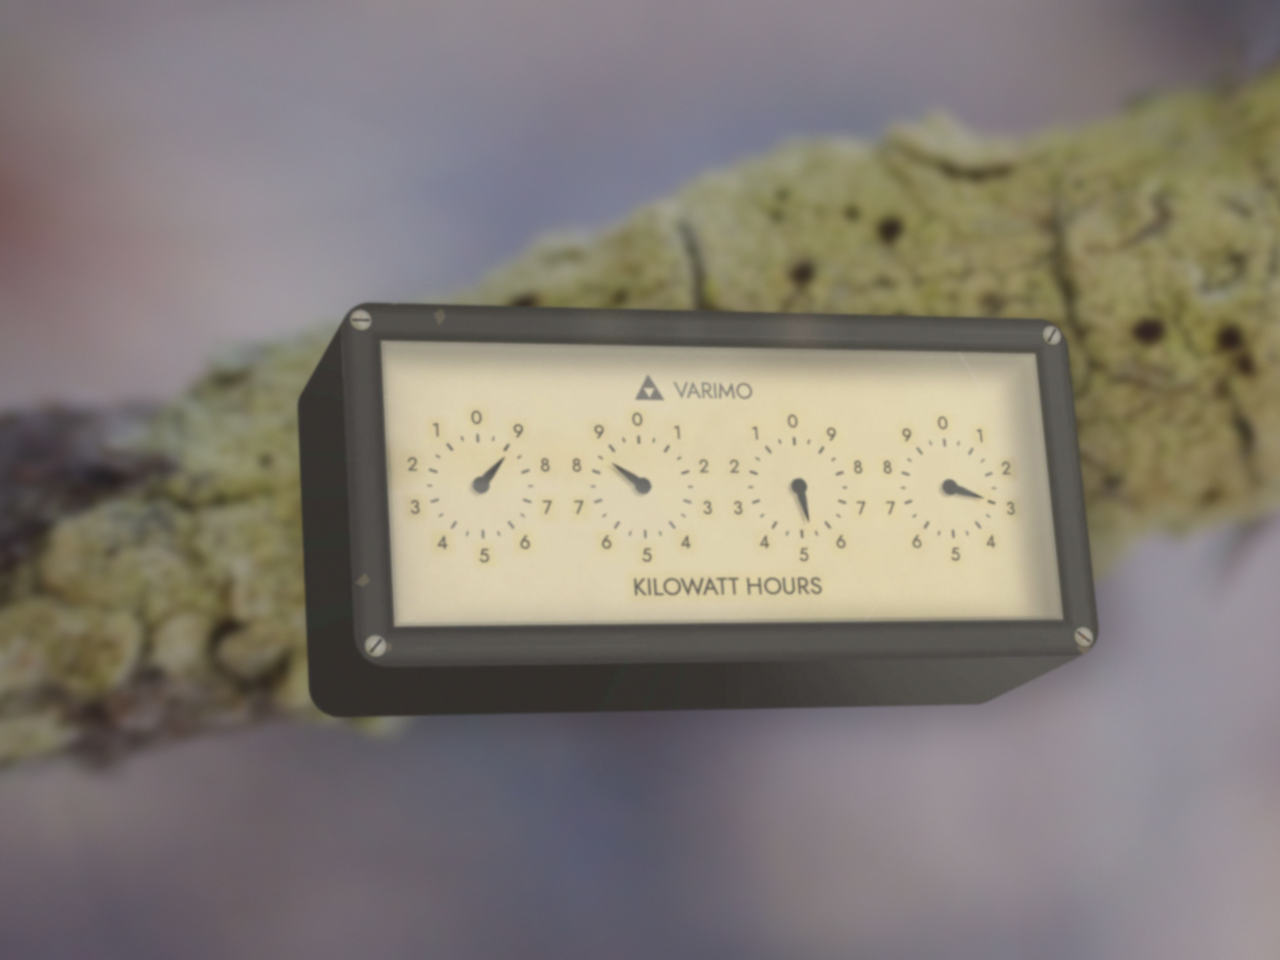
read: 8853 kWh
